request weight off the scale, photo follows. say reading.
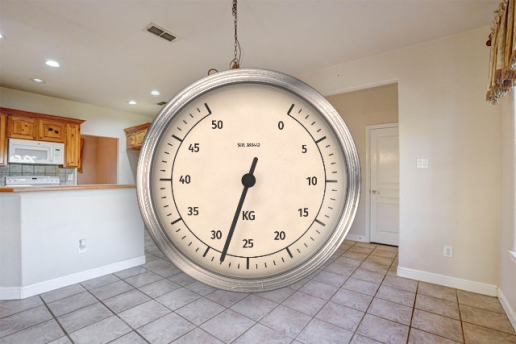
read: 28 kg
